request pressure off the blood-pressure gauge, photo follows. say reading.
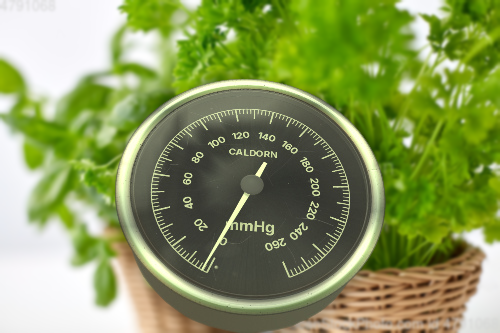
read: 2 mmHg
